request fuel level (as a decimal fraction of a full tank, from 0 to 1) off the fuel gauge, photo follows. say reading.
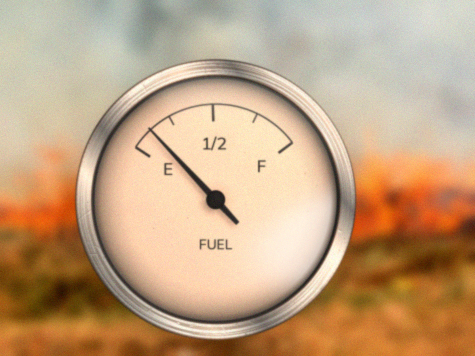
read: 0.125
